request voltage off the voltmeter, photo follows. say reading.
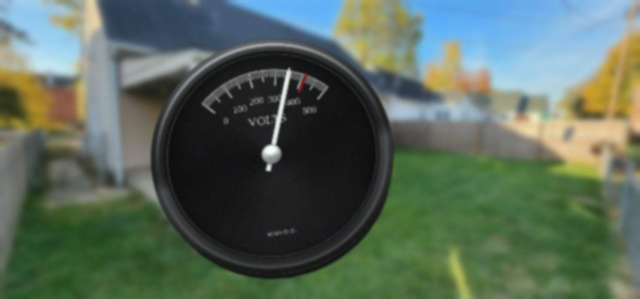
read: 350 V
